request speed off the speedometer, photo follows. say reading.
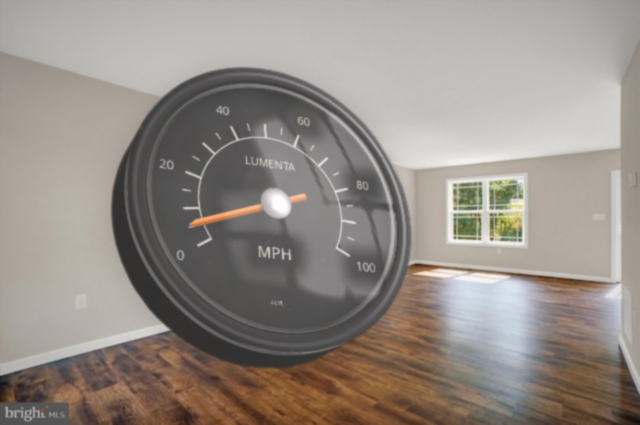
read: 5 mph
